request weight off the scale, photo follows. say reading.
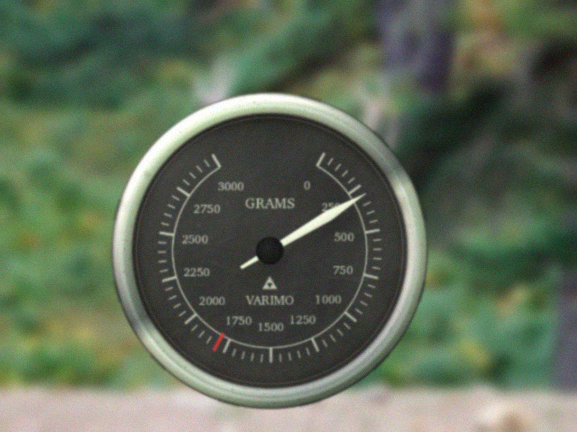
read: 300 g
